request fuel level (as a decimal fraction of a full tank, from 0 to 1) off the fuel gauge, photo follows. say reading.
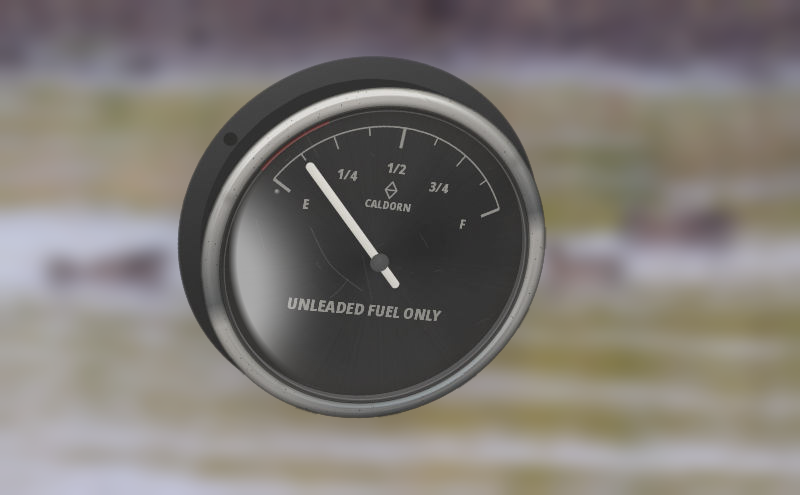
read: 0.125
